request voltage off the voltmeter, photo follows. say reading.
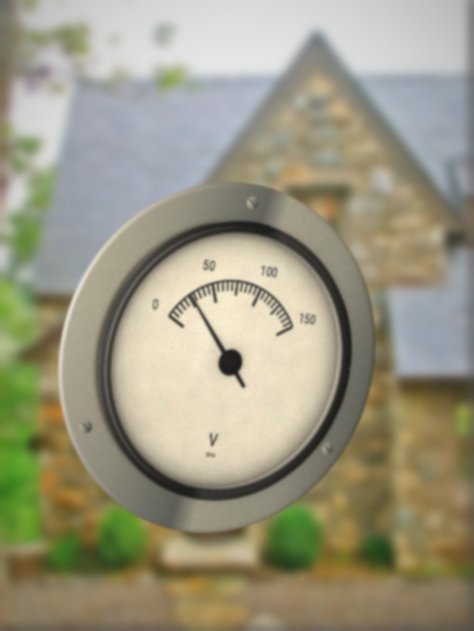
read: 25 V
